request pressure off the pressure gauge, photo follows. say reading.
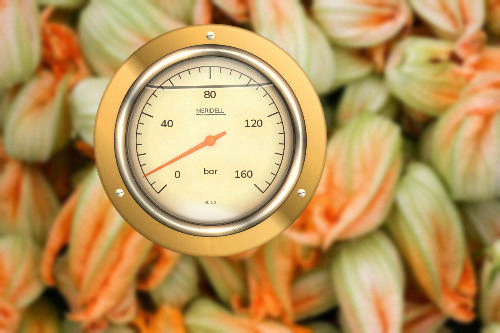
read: 10 bar
